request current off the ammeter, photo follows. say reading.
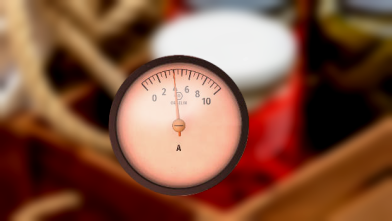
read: 4 A
